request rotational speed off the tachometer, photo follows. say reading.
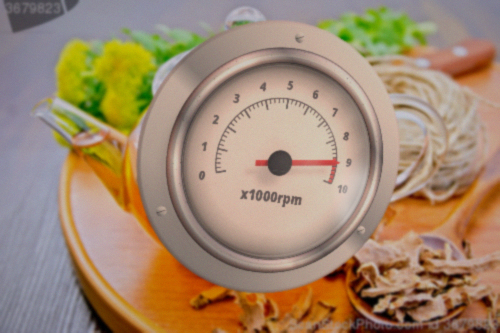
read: 9000 rpm
